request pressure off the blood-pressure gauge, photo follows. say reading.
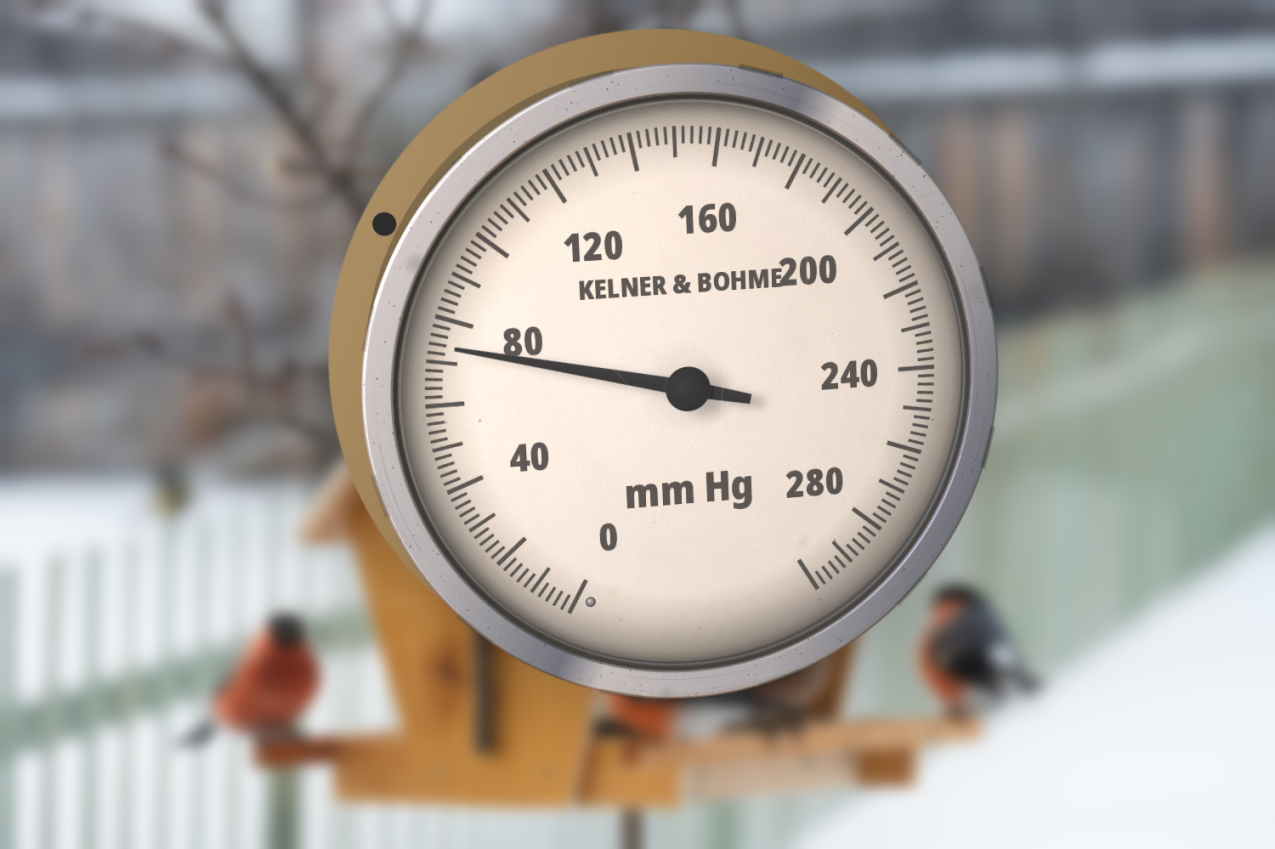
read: 74 mmHg
